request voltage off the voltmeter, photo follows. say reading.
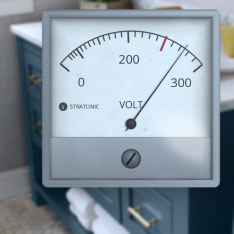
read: 275 V
